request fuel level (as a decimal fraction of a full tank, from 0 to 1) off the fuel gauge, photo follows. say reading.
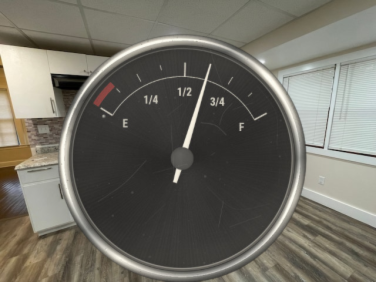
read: 0.625
